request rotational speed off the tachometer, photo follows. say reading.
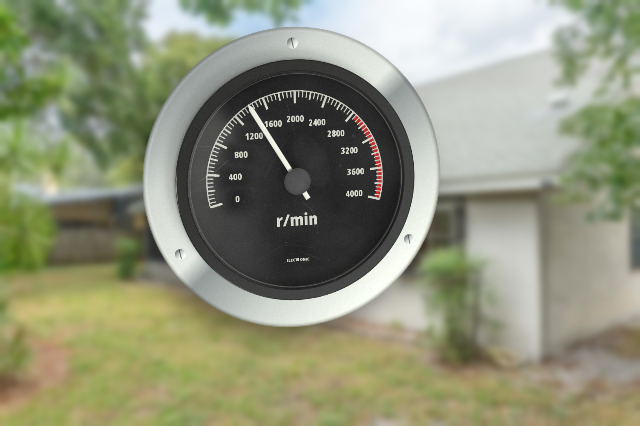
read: 1400 rpm
